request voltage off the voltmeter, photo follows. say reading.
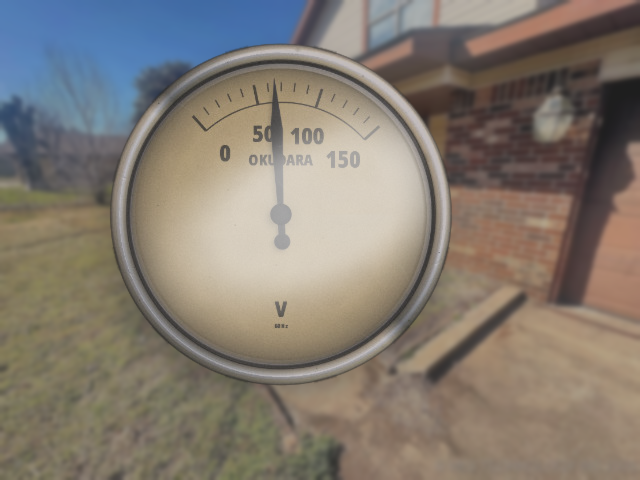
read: 65 V
